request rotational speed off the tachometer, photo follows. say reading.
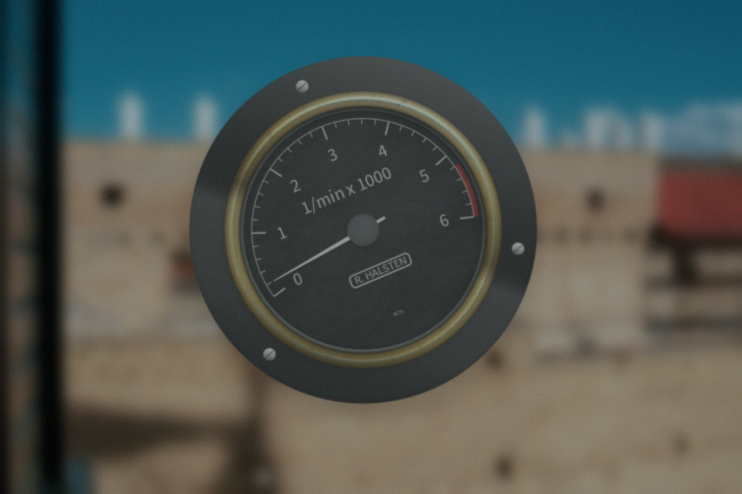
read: 200 rpm
